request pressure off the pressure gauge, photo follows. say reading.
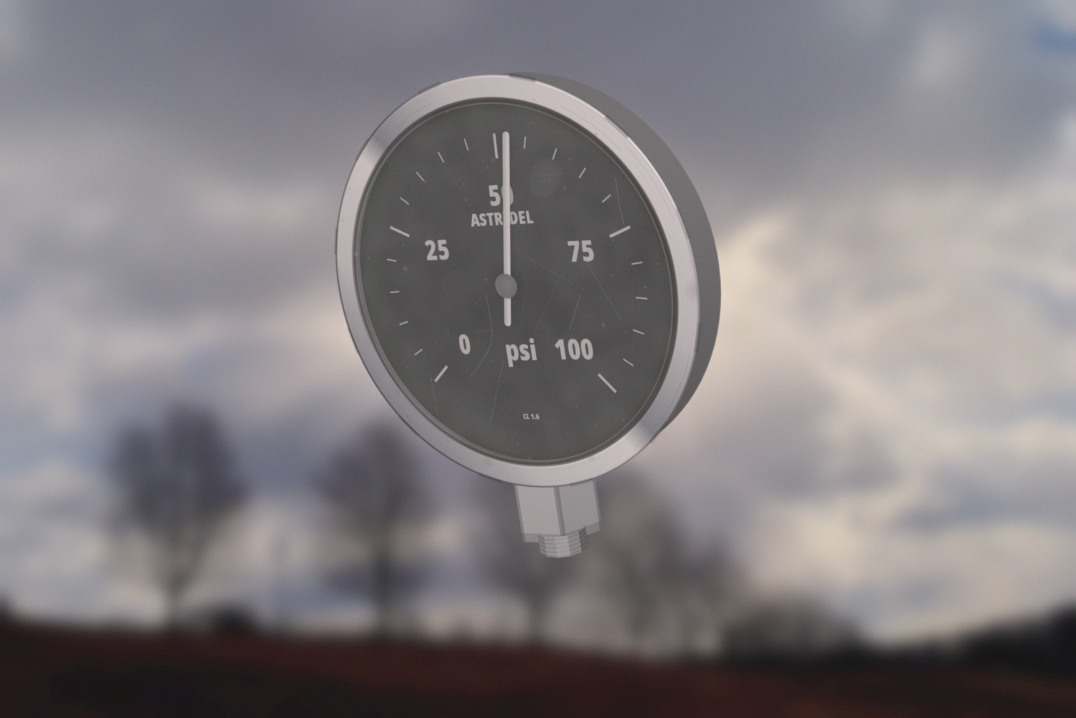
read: 52.5 psi
